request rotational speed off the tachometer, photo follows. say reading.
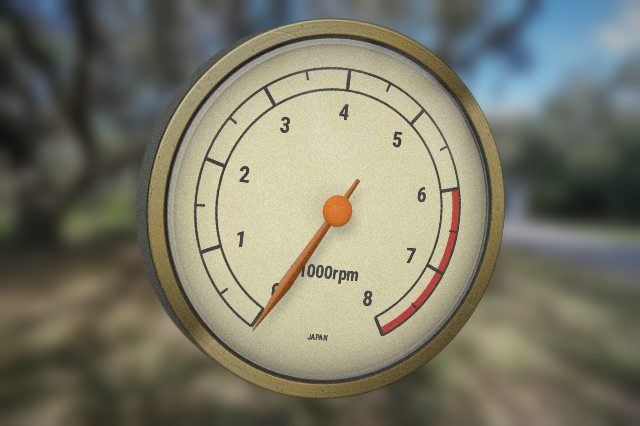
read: 0 rpm
